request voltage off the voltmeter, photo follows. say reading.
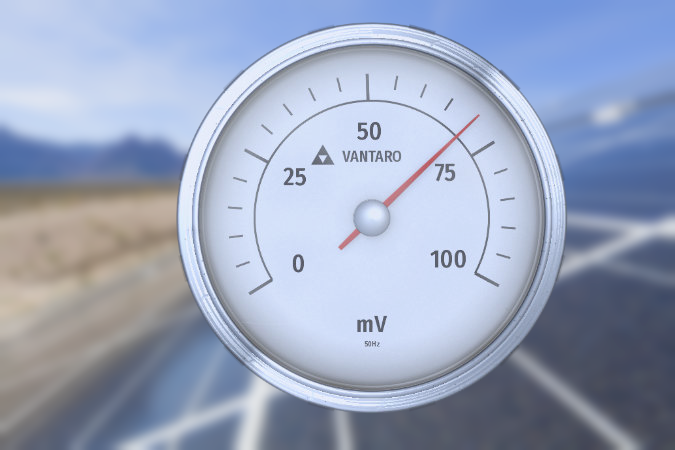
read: 70 mV
